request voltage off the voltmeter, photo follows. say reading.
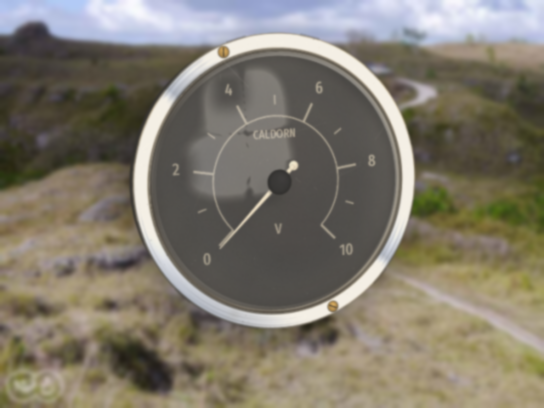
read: 0 V
